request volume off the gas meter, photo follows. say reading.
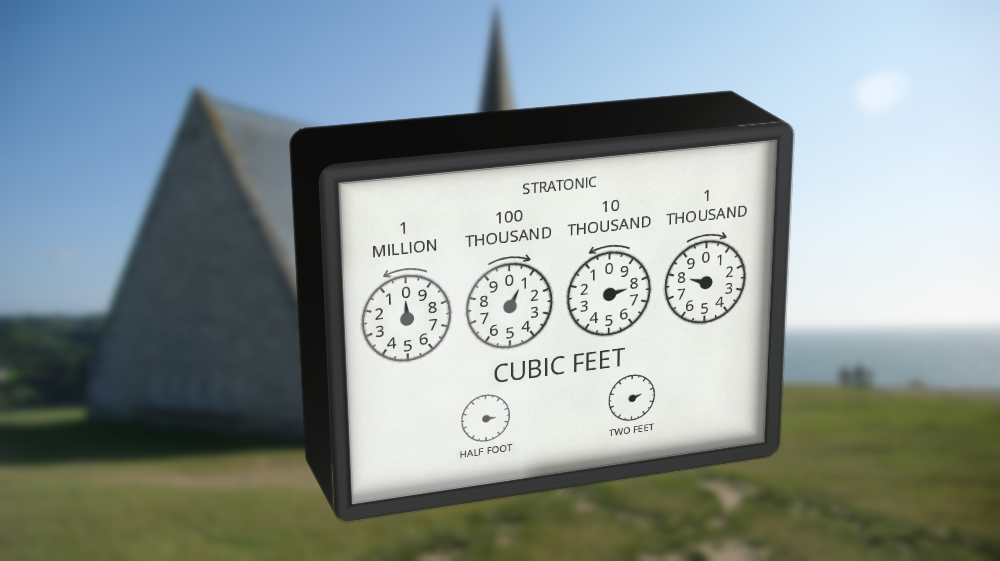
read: 7800 ft³
